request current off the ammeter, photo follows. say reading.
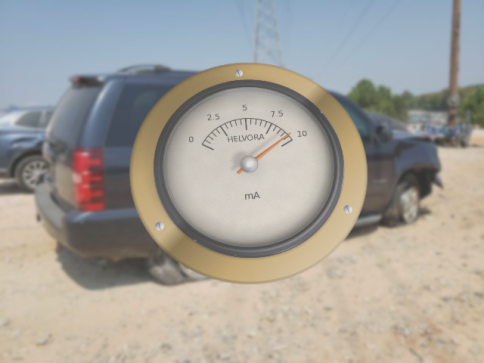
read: 9.5 mA
